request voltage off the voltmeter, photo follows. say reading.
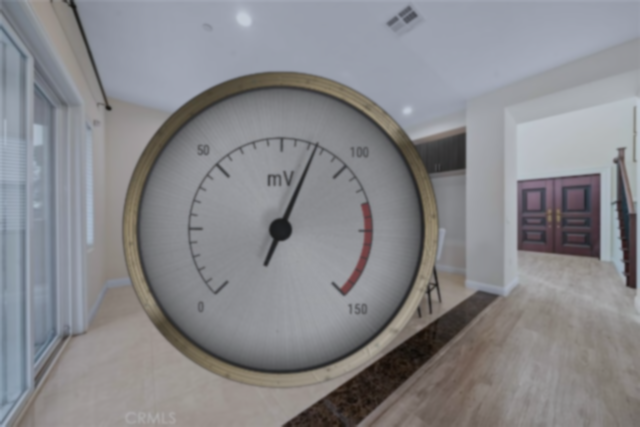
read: 87.5 mV
